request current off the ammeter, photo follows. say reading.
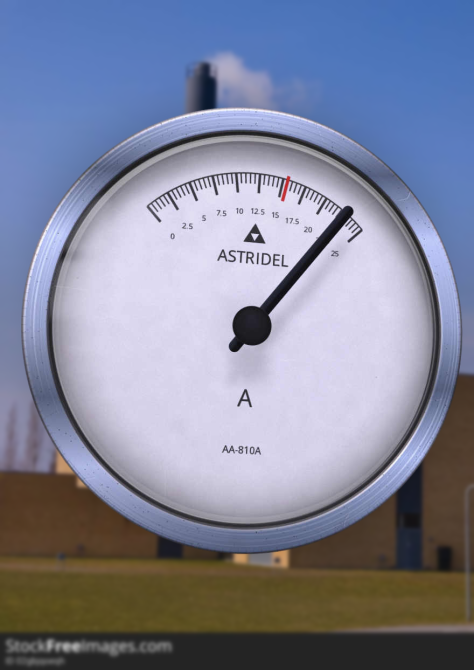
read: 22.5 A
